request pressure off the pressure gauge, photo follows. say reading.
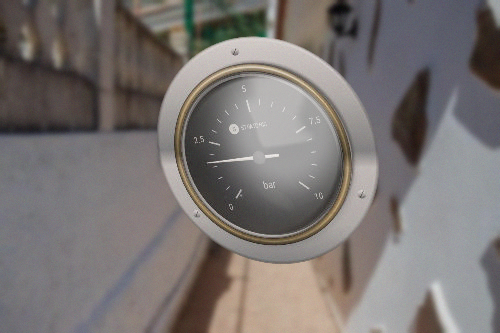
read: 1.75 bar
